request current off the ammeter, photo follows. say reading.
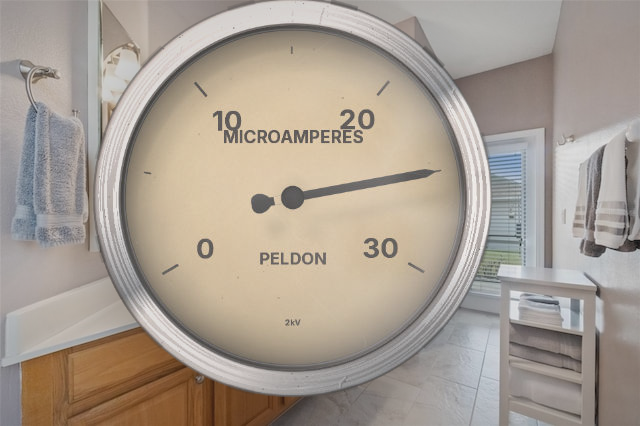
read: 25 µA
